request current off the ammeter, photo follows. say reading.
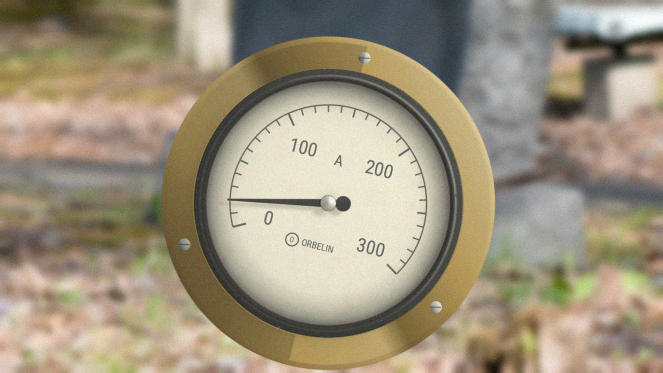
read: 20 A
